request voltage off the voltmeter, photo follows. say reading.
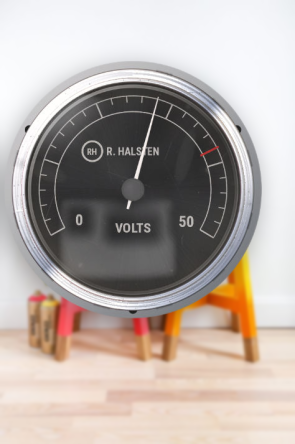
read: 28 V
